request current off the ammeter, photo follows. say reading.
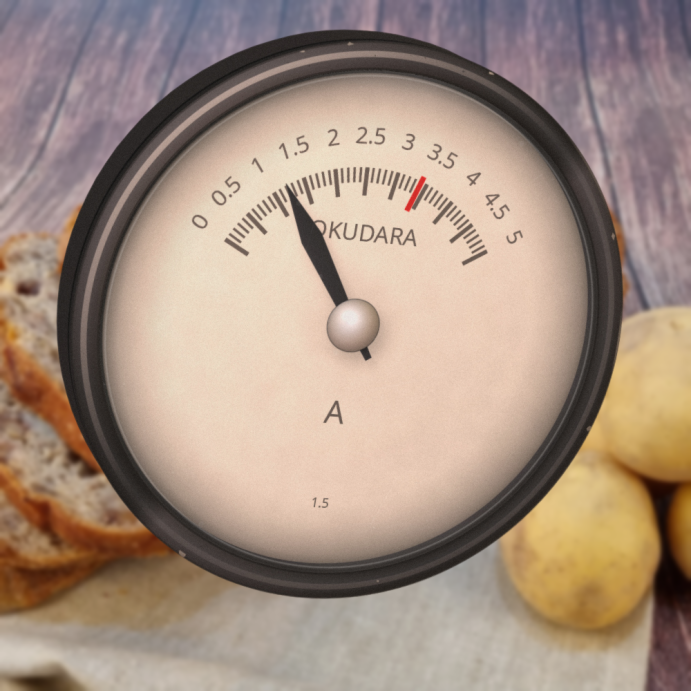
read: 1.2 A
